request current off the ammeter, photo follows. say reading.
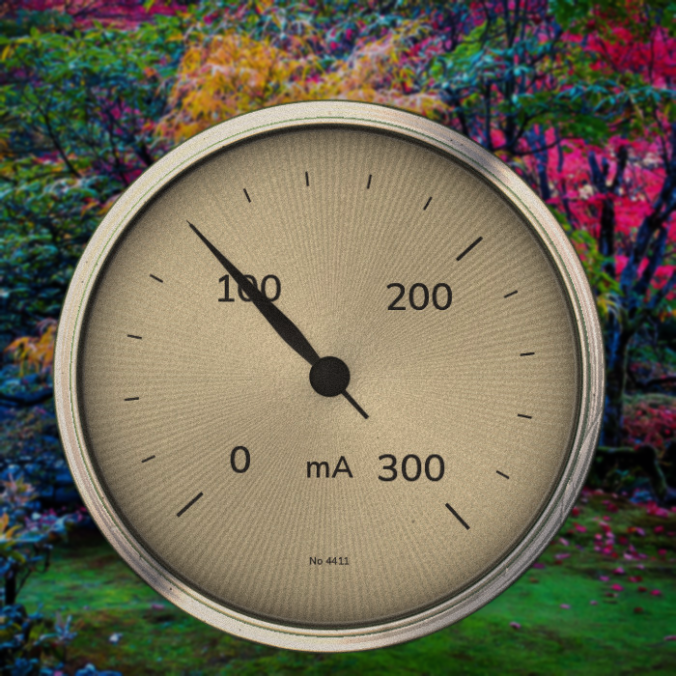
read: 100 mA
